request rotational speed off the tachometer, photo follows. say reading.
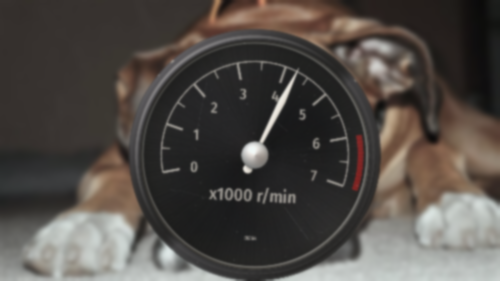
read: 4250 rpm
